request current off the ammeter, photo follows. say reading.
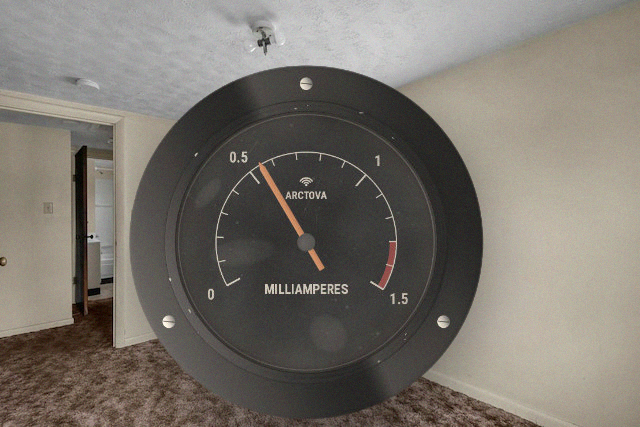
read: 0.55 mA
